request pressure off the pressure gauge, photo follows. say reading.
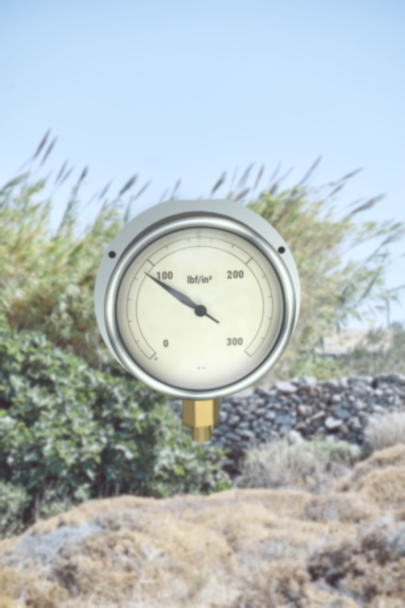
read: 90 psi
